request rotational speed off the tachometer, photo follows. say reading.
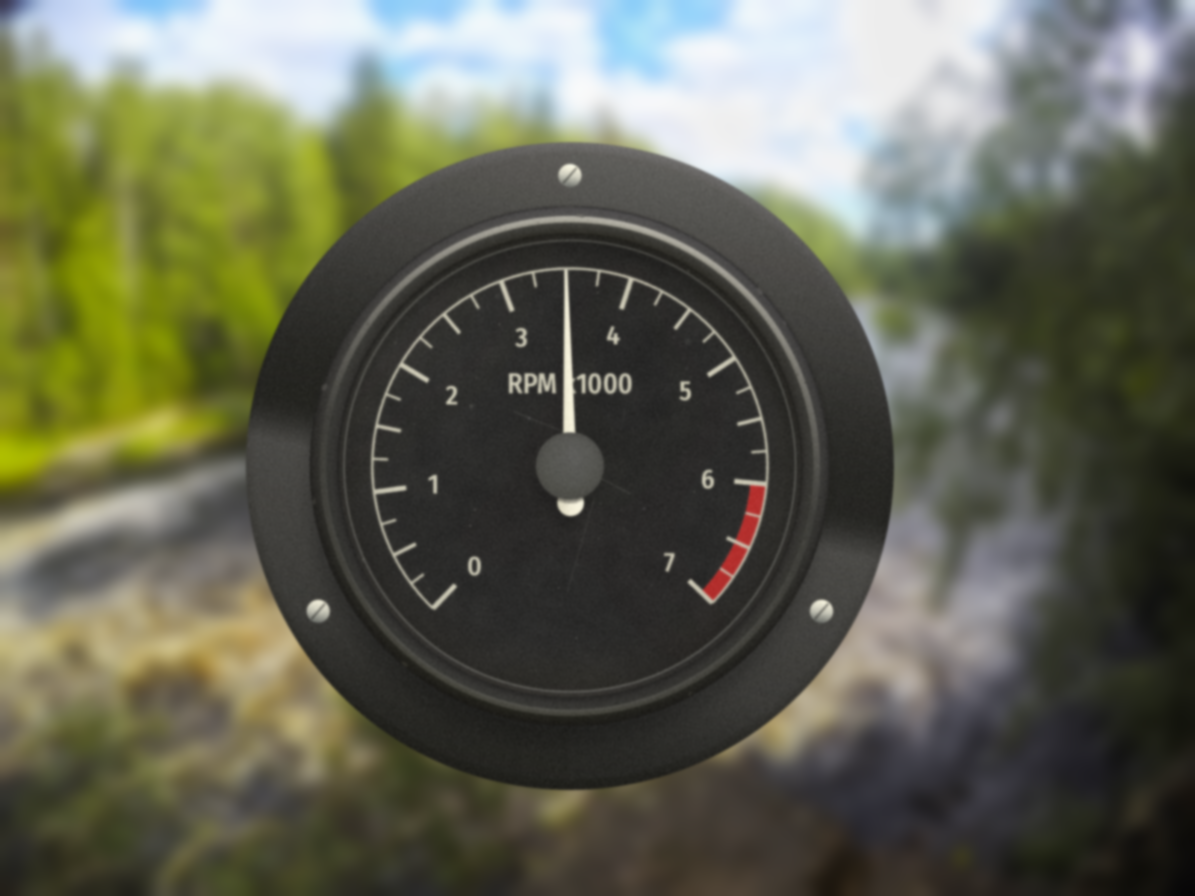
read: 3500 rpm
